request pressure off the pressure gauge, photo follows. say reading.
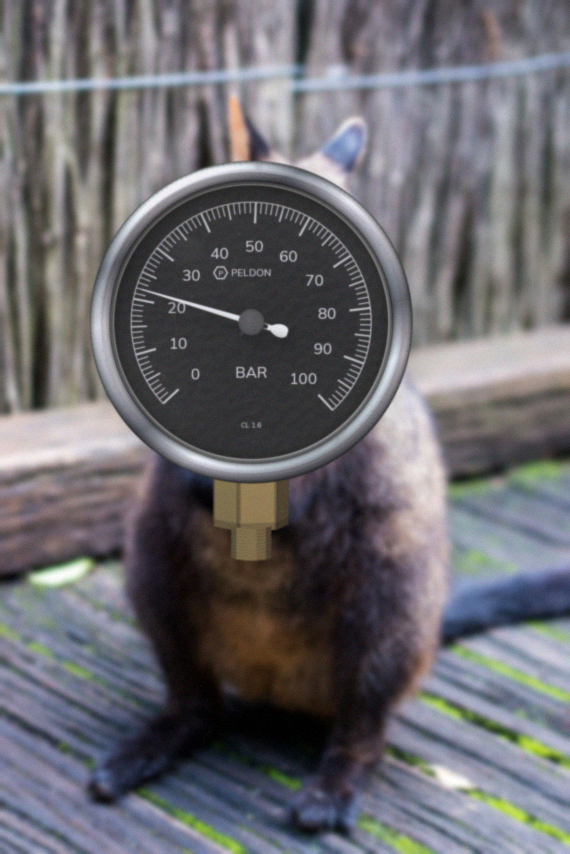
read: 22 bar
